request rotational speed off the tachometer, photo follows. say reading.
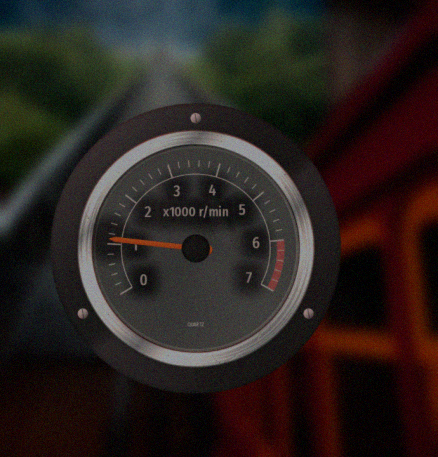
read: 1100 rpm
